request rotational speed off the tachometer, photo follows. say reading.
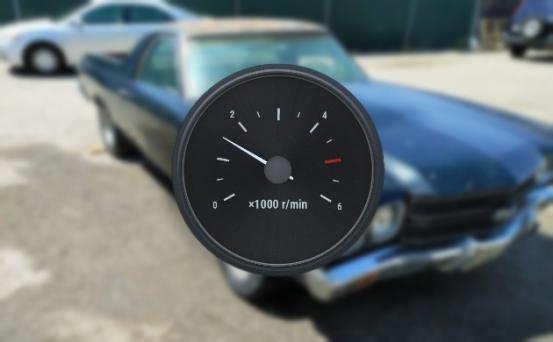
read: 1500 rpm
